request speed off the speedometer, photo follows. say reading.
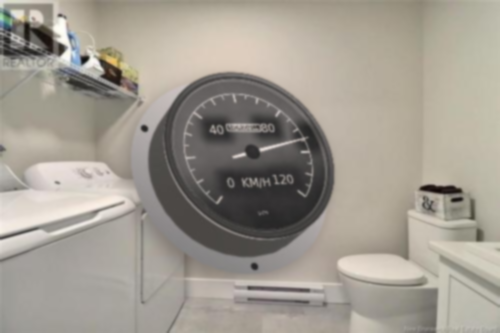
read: 95 km/h
